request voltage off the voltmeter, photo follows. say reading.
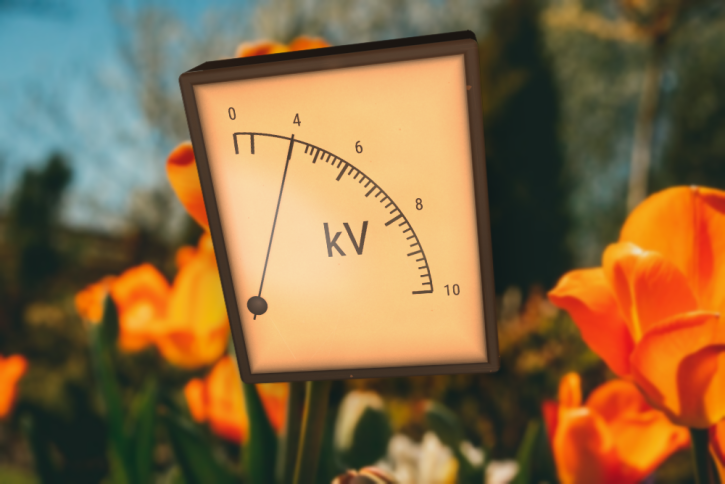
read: 4 kV
